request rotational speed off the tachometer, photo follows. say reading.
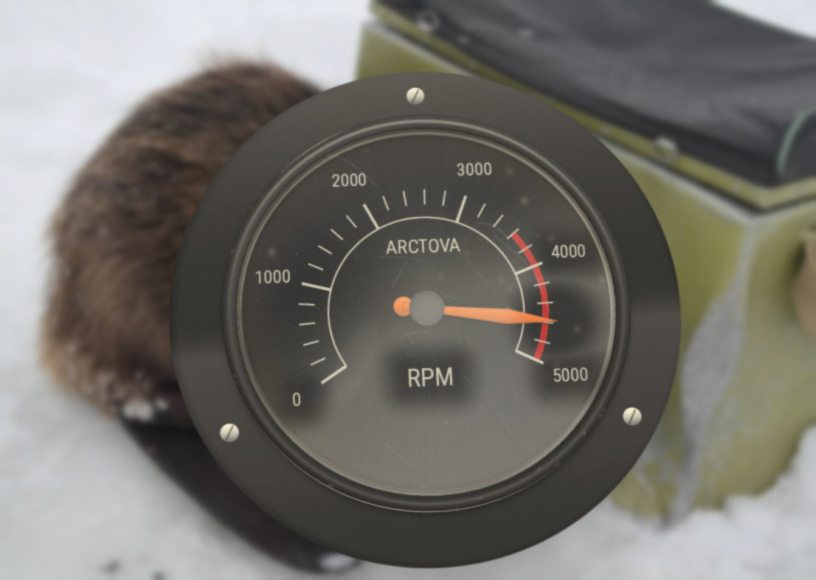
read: 4600 rpm
